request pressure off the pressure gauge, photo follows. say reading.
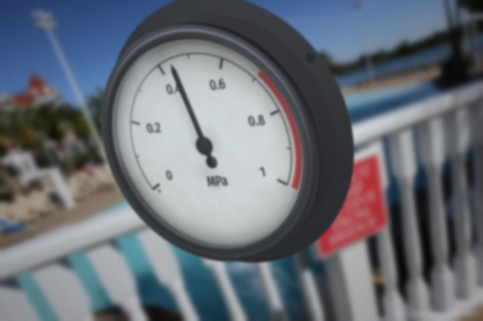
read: 0.45 MPa
